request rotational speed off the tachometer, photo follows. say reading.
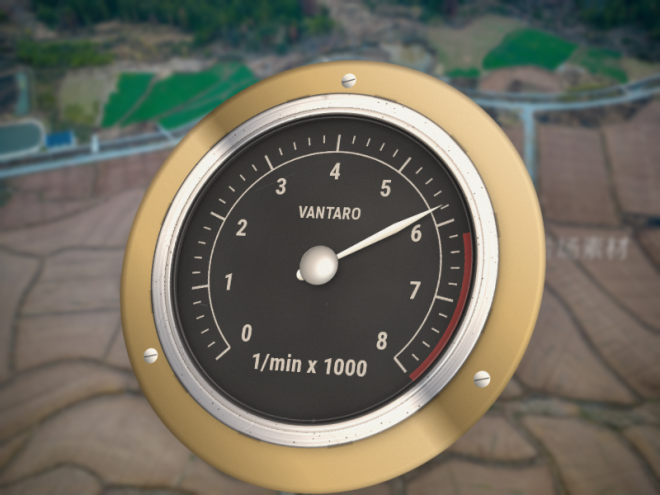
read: 5800 rpm
